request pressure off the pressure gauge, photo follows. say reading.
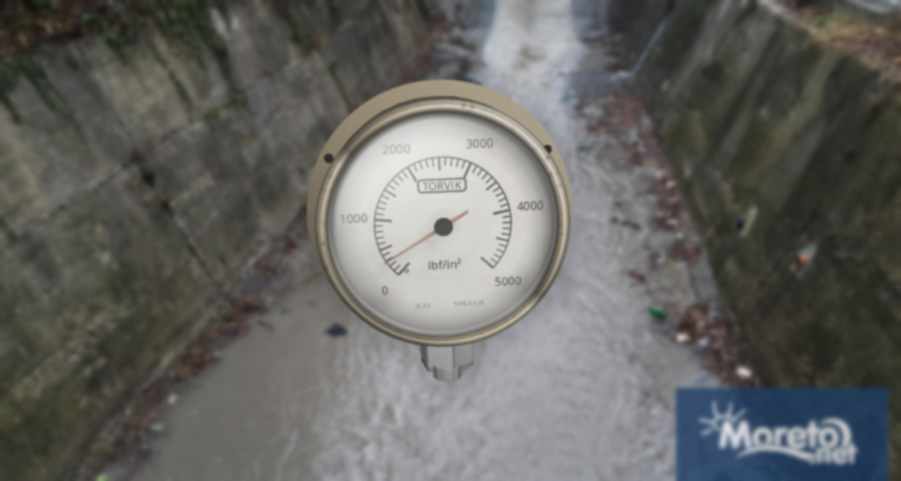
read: 300 psi
